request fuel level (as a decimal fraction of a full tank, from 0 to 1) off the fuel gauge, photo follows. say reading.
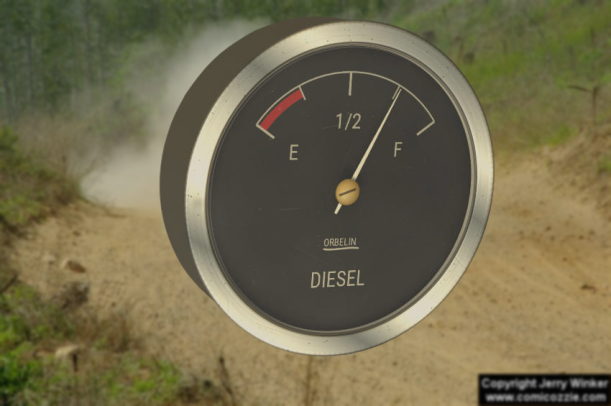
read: 0.75
